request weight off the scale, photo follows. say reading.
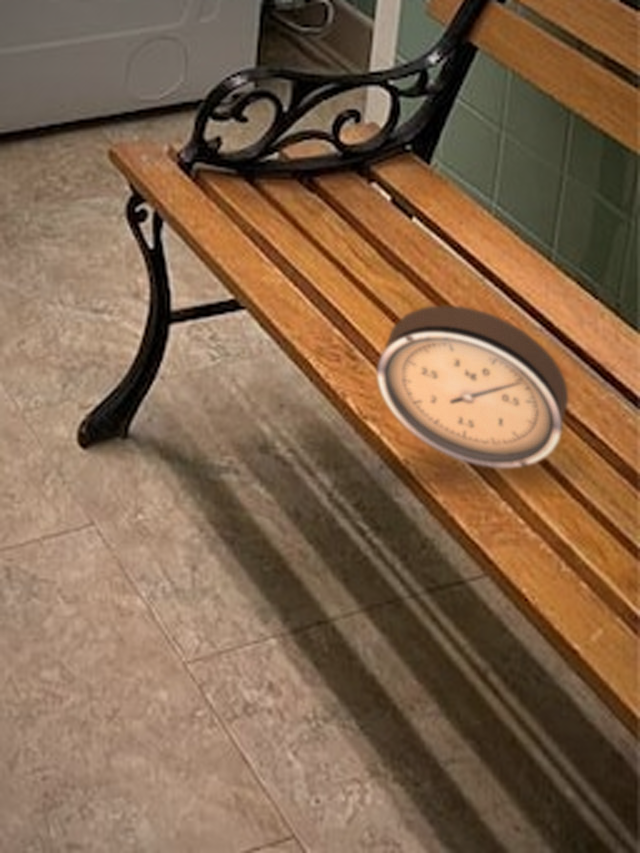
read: 0.25 kg
